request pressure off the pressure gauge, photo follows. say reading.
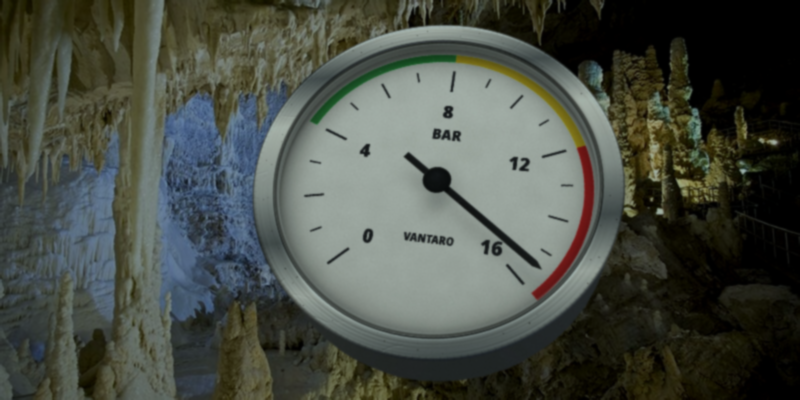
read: 15.5 bar
